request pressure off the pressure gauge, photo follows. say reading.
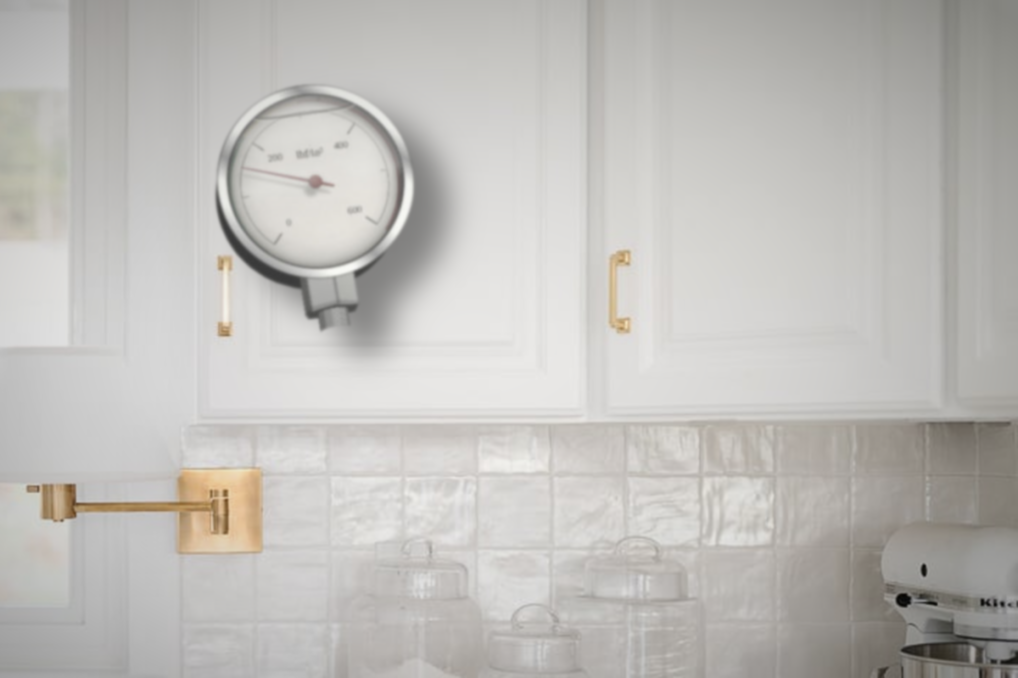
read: 150 psi
